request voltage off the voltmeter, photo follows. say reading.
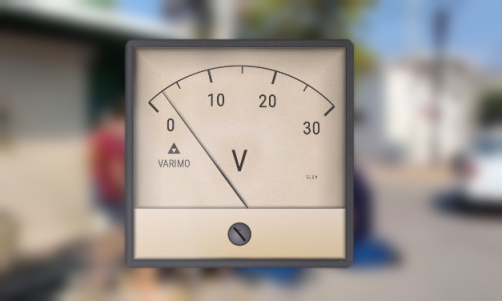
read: 2.5 V
